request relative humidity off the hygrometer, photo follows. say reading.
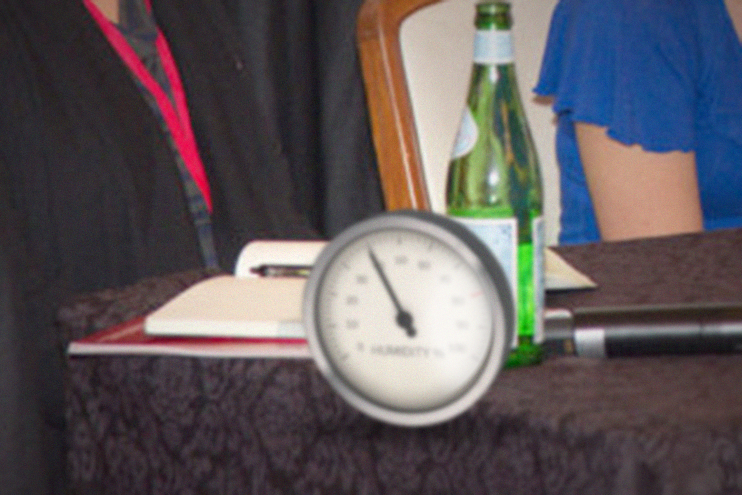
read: 40 %
